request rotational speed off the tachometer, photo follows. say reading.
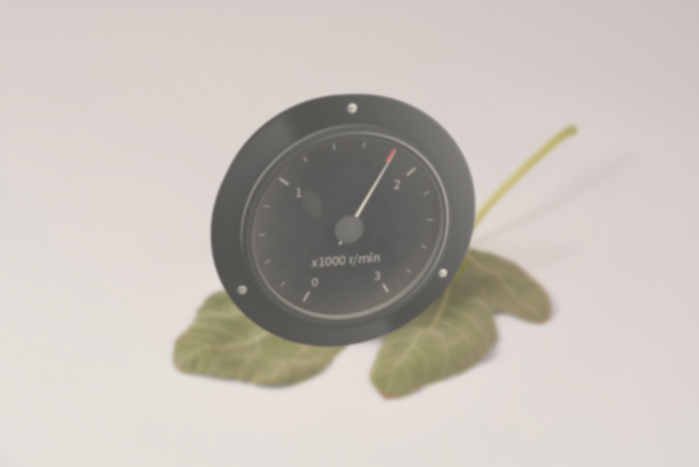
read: 1800 rpm
